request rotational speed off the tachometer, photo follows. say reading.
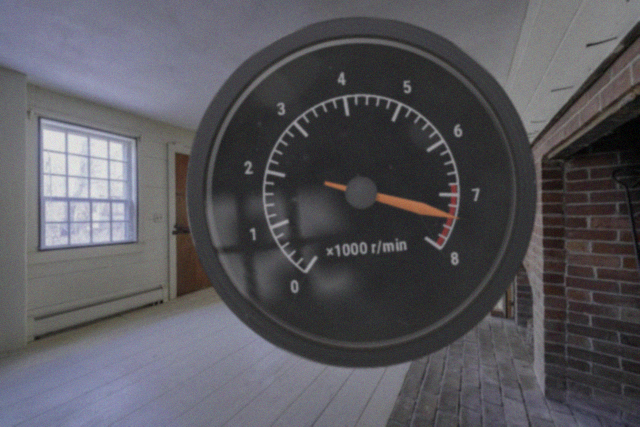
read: 7400 rpm
